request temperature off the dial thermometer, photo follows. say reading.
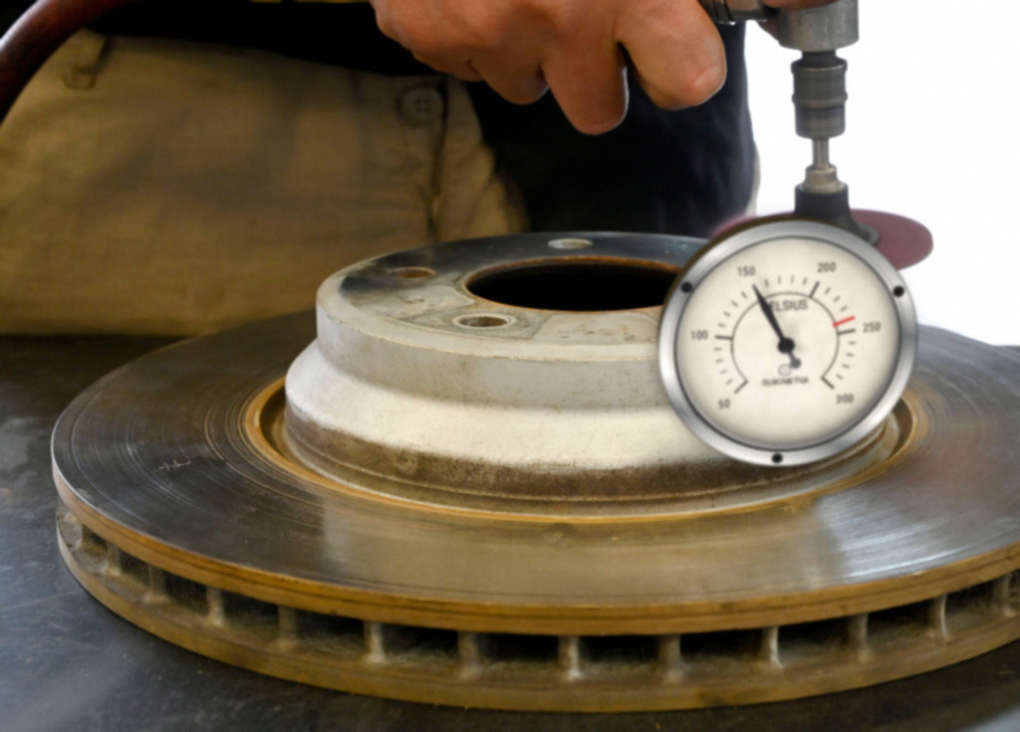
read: 150 °C
